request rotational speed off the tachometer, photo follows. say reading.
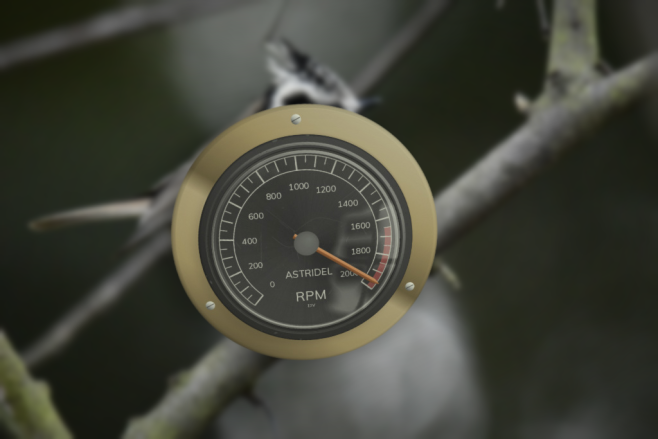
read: 1950 rpm
